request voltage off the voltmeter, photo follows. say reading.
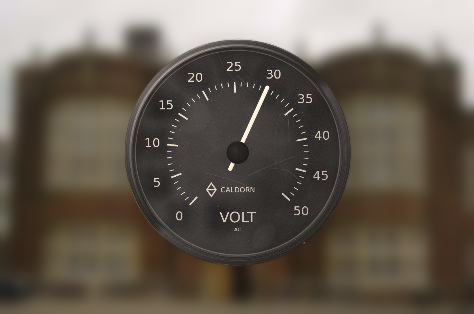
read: 30 V
